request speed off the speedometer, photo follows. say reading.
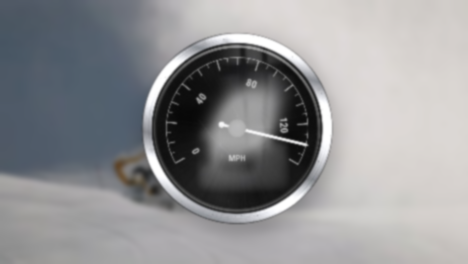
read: 130 mph
